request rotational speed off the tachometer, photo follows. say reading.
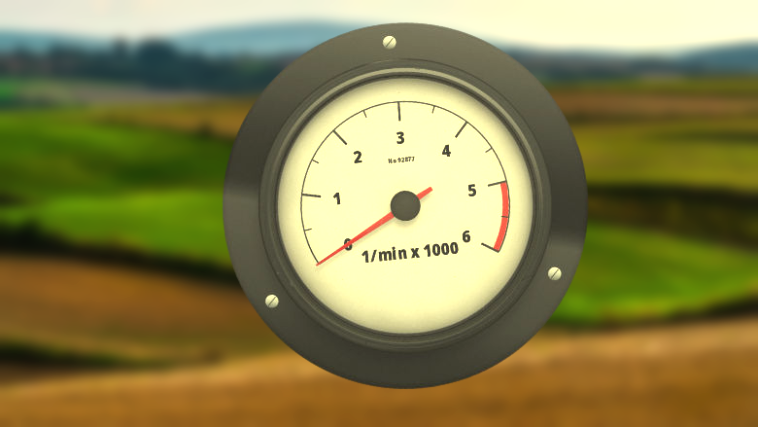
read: 0 rpm
